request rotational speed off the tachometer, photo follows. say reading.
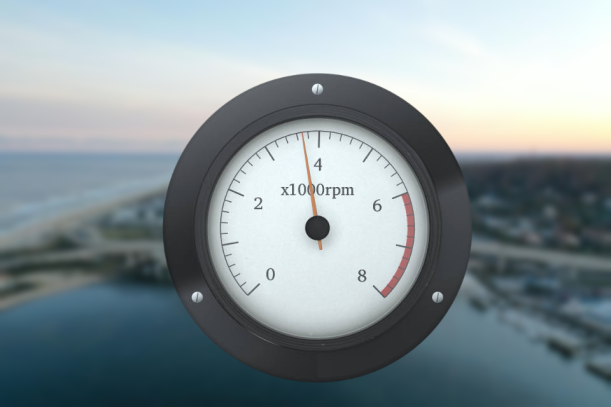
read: 3700 rpm
